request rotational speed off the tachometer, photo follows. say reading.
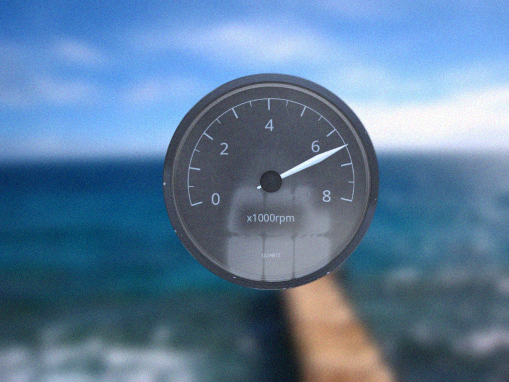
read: 6500 rpm
